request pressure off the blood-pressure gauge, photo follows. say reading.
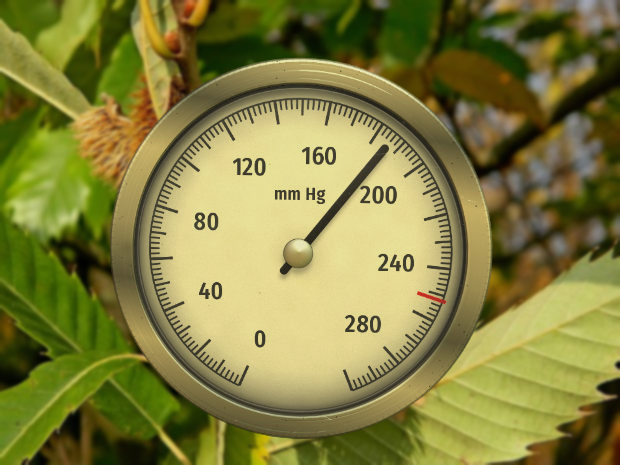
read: 186 mmHg
